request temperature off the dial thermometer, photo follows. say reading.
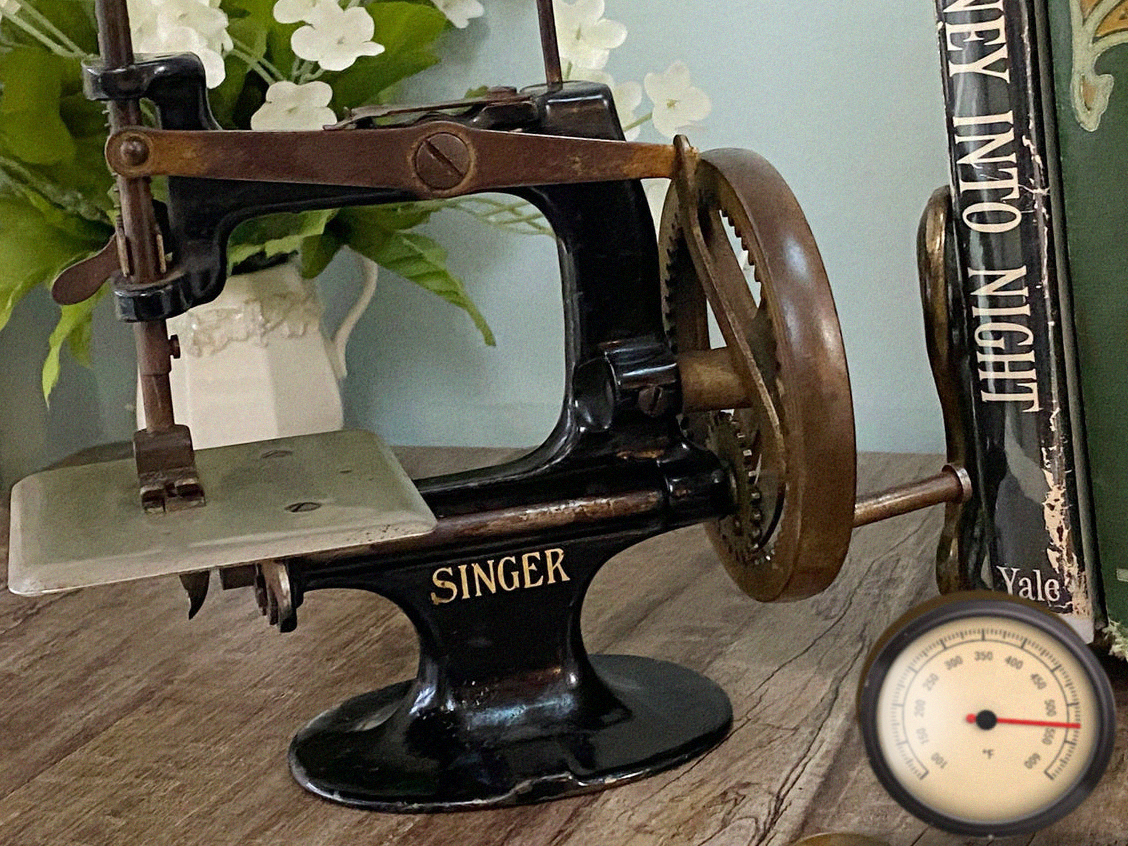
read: 525 °F
